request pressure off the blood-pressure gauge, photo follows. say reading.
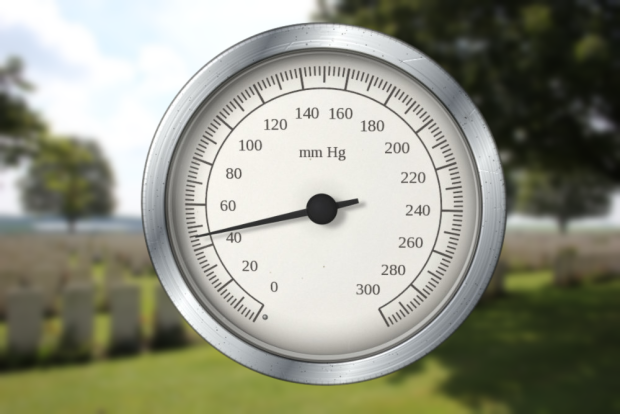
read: 46 mmHg
